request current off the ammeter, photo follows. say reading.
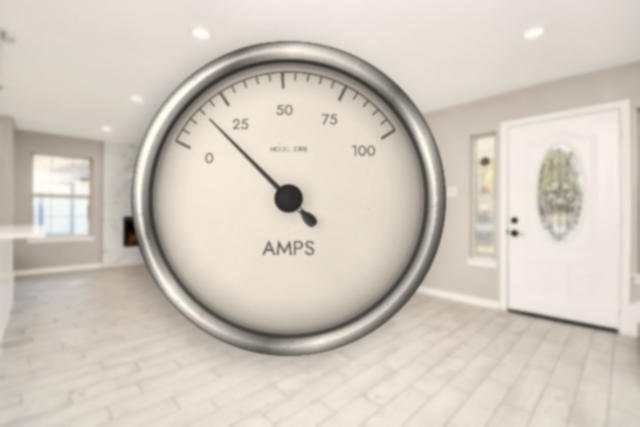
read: 15 A
